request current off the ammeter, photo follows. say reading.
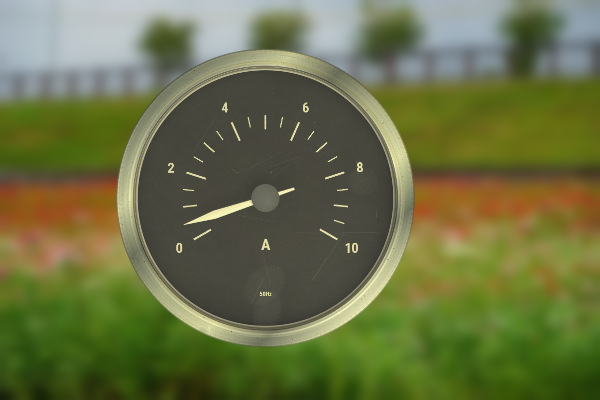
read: 0.5 A
